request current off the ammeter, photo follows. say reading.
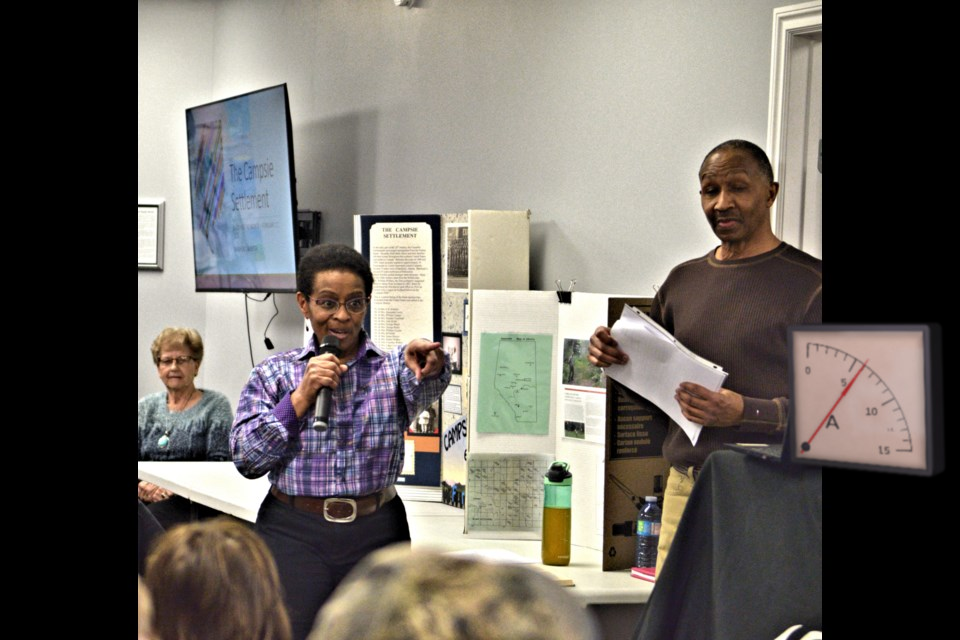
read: 6 A
